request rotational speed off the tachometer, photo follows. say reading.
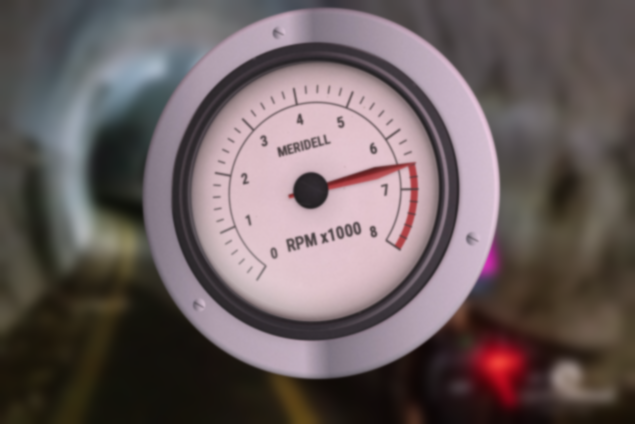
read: 6600 rpm
